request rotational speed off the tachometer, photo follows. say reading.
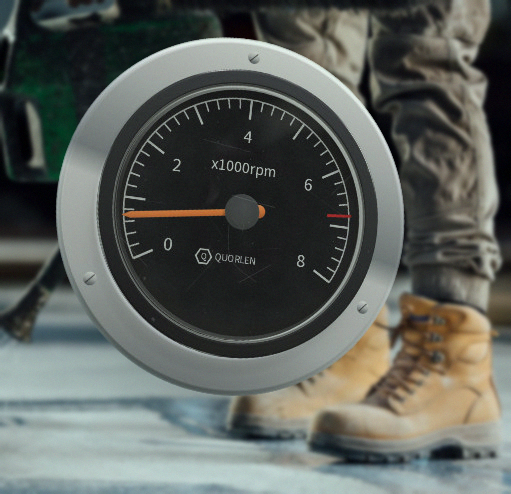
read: 700 rpm
